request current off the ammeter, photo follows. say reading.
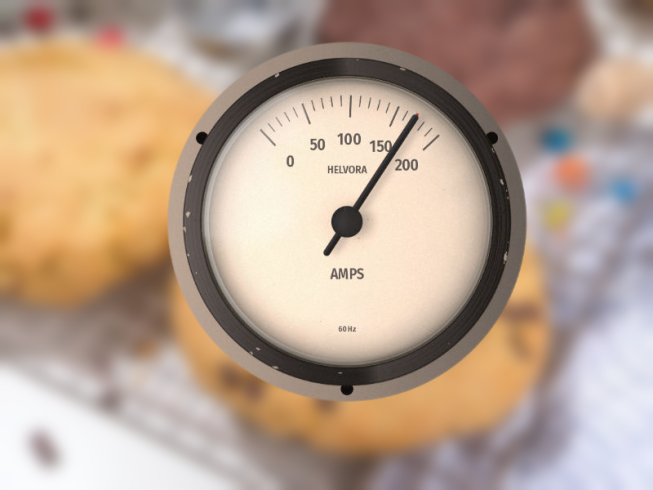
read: 170 A
